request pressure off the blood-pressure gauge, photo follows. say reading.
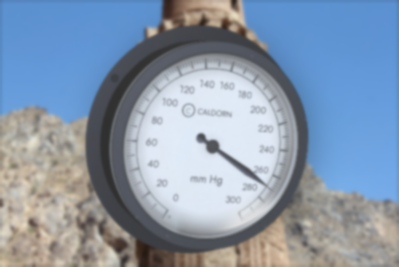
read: 270 mmHg
